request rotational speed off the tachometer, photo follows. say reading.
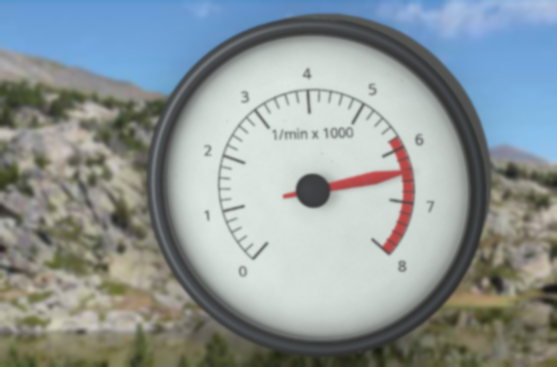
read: 6400 rpm
